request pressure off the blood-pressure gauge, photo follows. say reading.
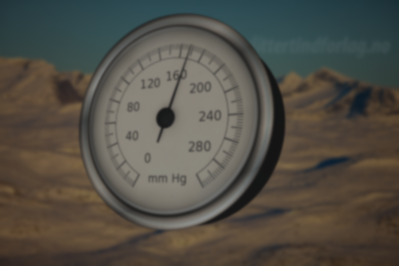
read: 170 mmHg
